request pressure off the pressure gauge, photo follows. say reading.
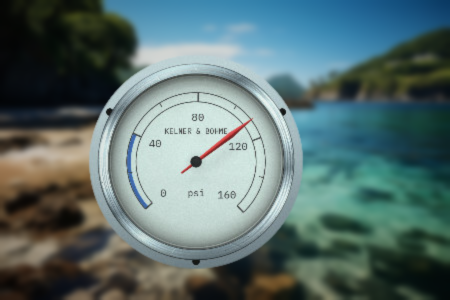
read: 110 psi
